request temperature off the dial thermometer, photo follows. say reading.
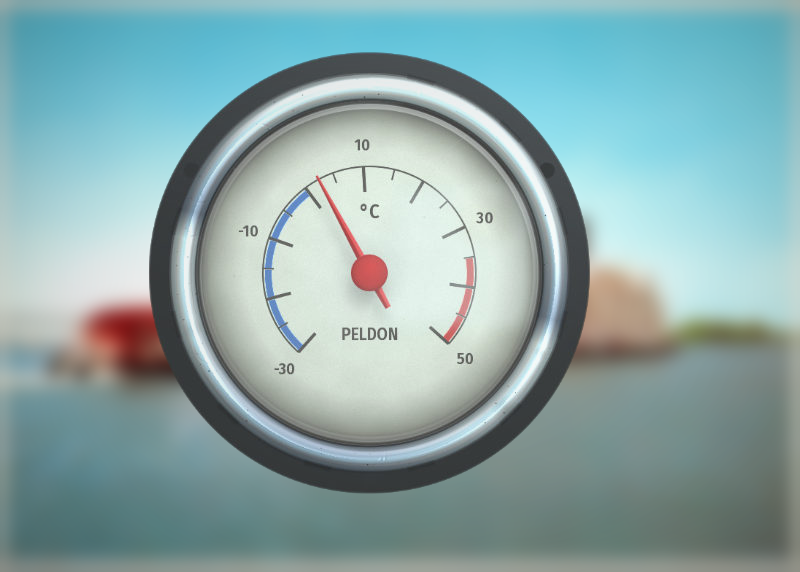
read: 2.5 °C
